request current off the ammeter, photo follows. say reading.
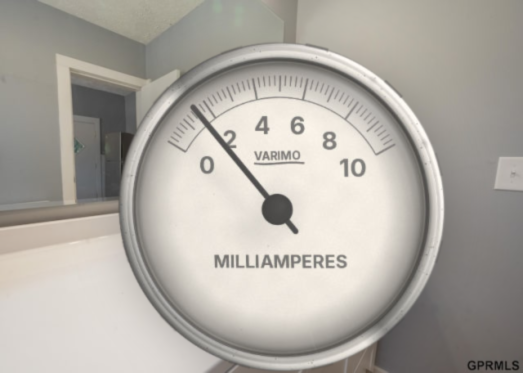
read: 1.6 mA
